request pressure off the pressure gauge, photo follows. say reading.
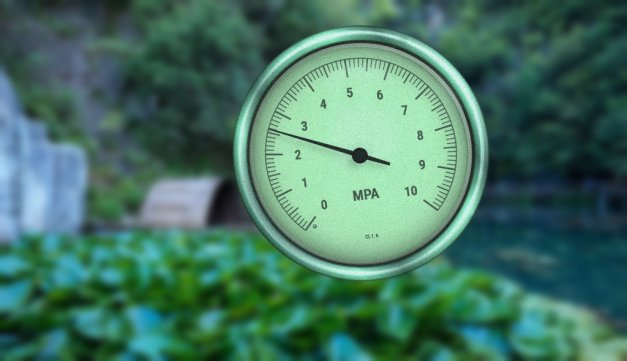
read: 2.6 MPa
